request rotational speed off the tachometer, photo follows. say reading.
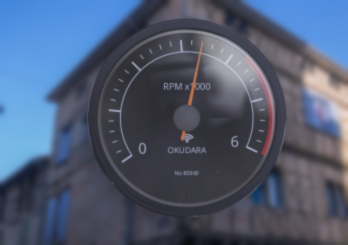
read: 3400 rpm
